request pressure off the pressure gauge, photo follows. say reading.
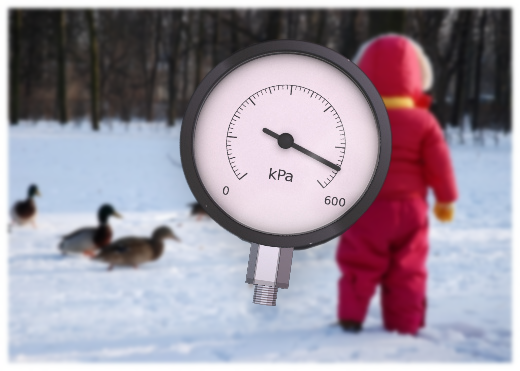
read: 550 kPa
